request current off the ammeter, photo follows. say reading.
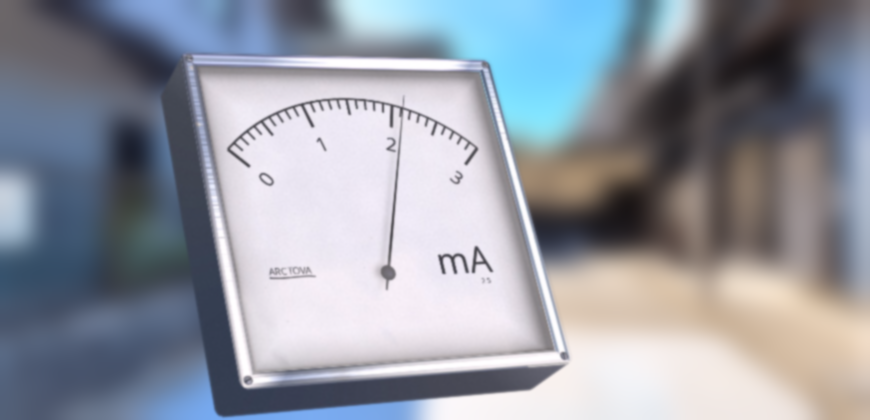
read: 2.1 mA
